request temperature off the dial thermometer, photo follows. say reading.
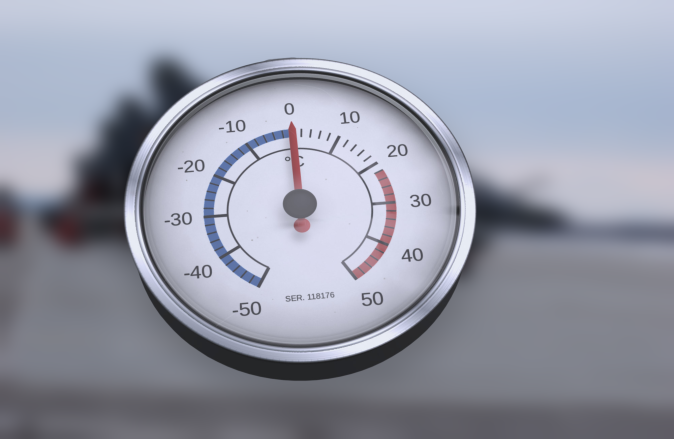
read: 0 °C
